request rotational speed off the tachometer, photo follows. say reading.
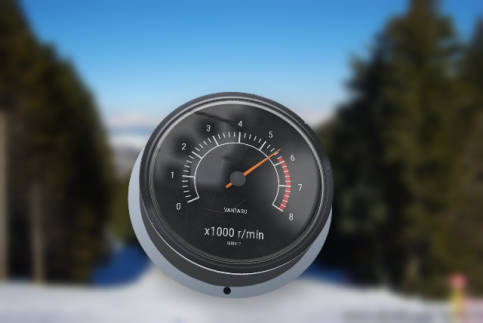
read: 5600 rpm
